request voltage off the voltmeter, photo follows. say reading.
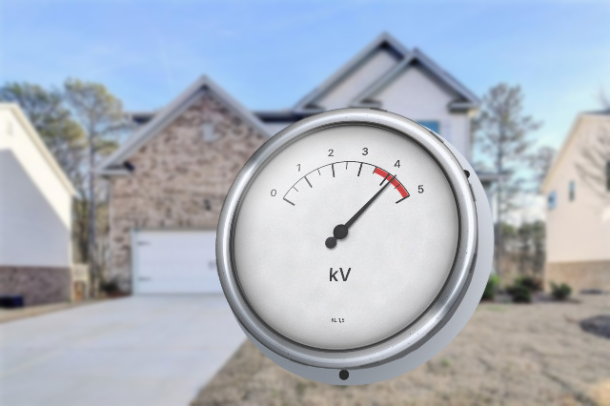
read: 4.25 kV
